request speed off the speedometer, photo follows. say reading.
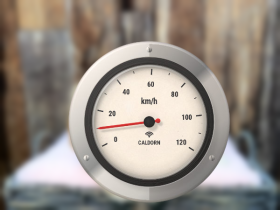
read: 10 km/h
